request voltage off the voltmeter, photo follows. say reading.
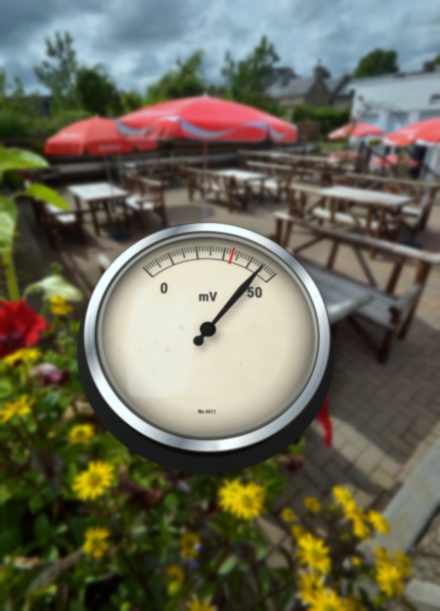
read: 45 mV
